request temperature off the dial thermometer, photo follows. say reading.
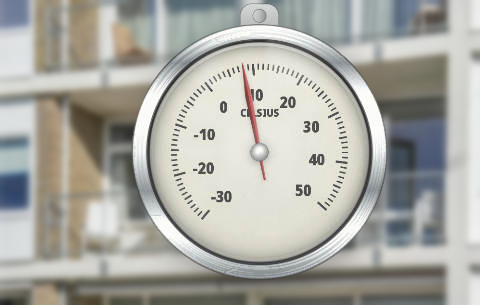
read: 8 °C
